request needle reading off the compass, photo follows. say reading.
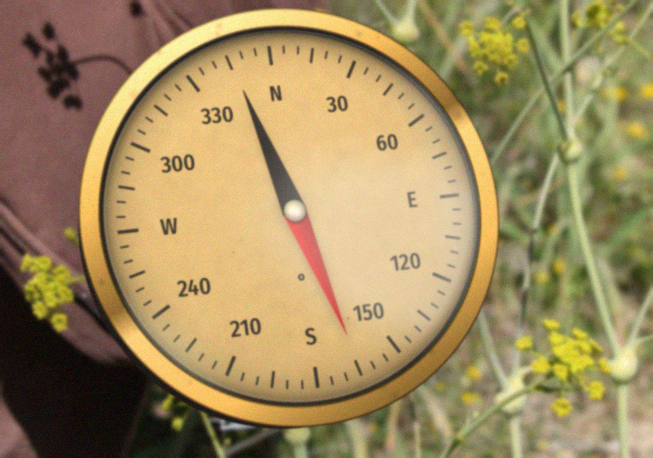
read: 165 °
